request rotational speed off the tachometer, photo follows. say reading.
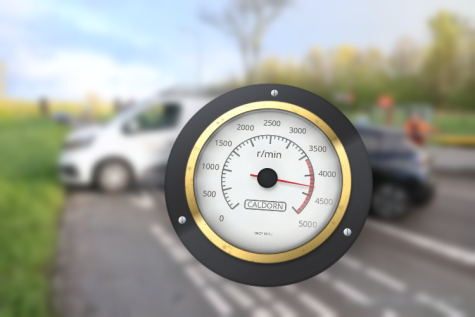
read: 4300 rpm
